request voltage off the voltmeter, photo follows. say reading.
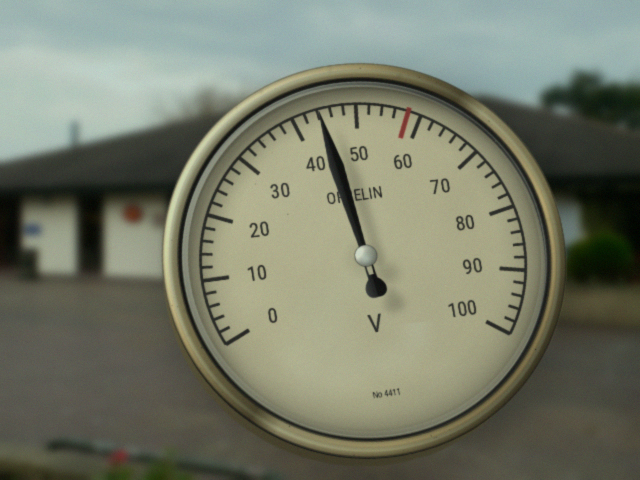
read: 44 V
